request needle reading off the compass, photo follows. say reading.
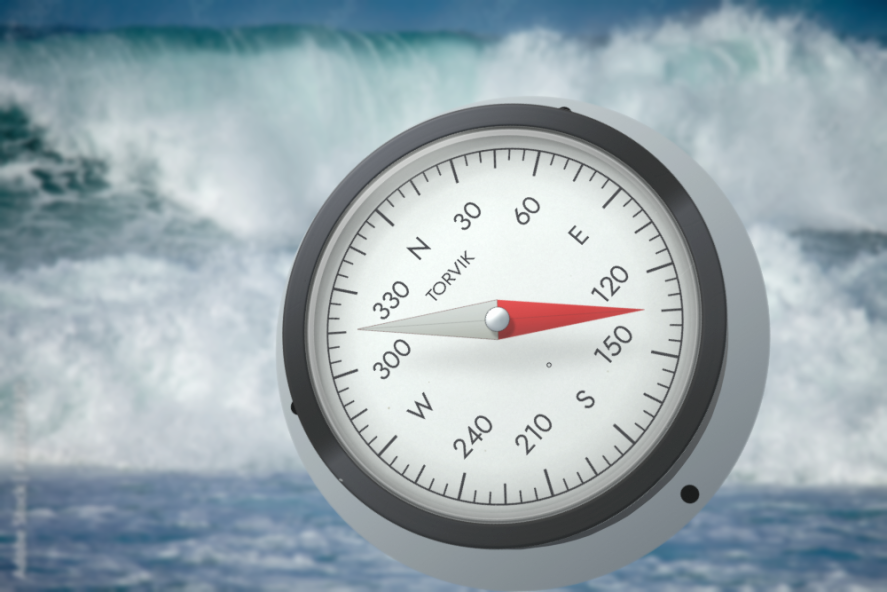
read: 135 °
